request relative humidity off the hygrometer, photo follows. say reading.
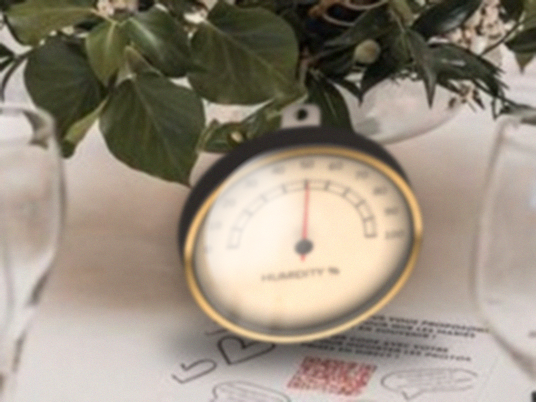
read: 50 %
